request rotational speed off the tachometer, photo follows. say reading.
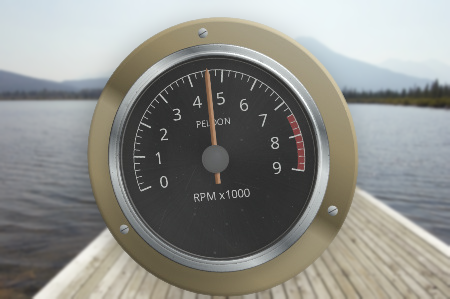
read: 4600 rpm
